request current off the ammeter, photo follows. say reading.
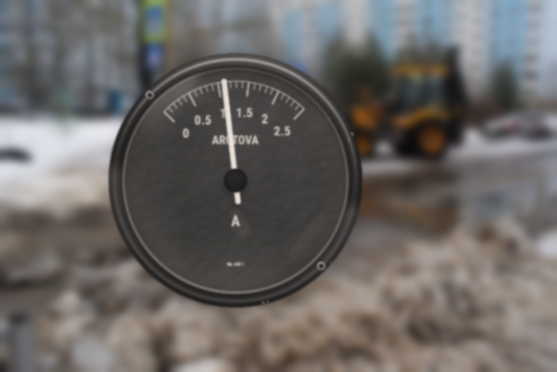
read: 1.1 A
